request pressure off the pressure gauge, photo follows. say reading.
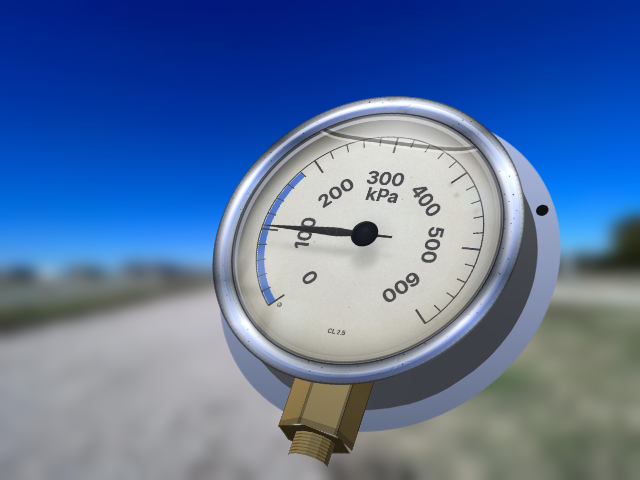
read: 100 kPa
